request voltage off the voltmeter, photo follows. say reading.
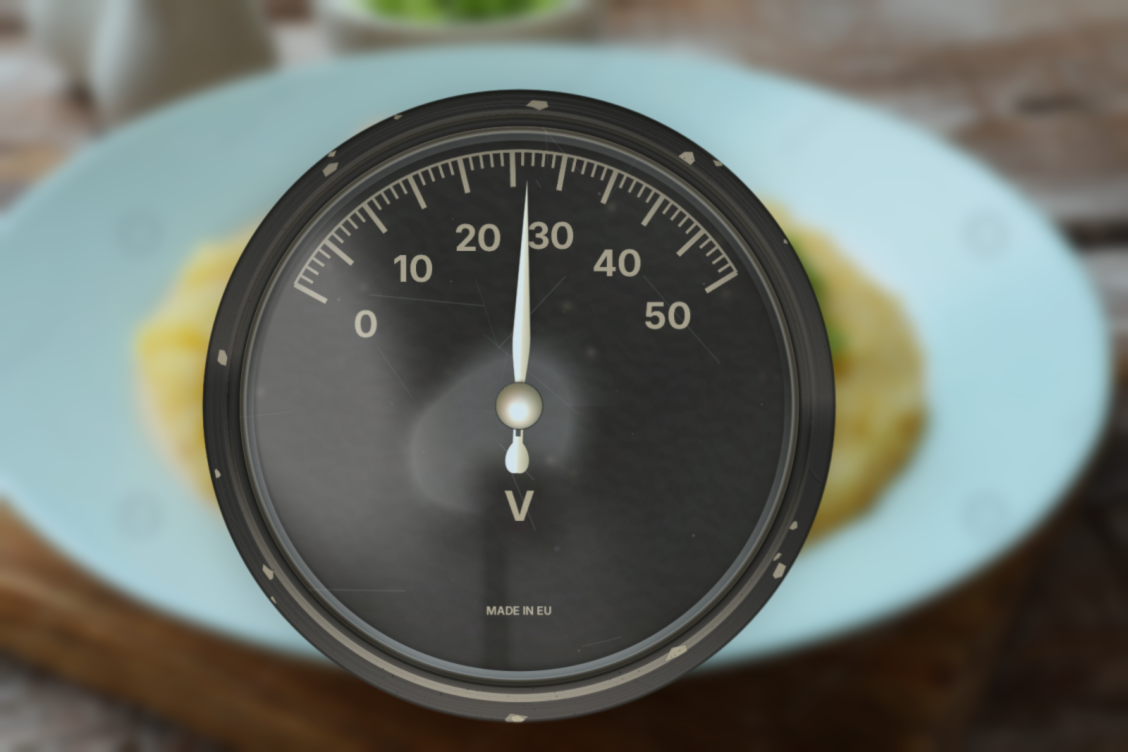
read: 26.5 V
